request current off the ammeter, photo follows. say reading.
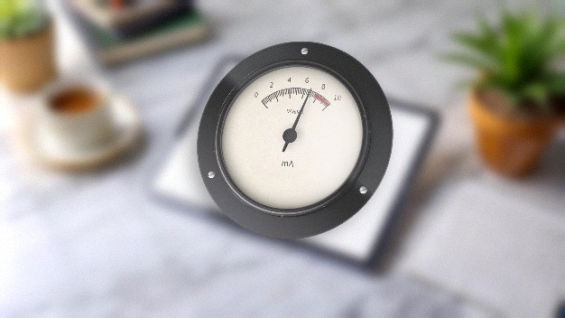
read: 7 mA
